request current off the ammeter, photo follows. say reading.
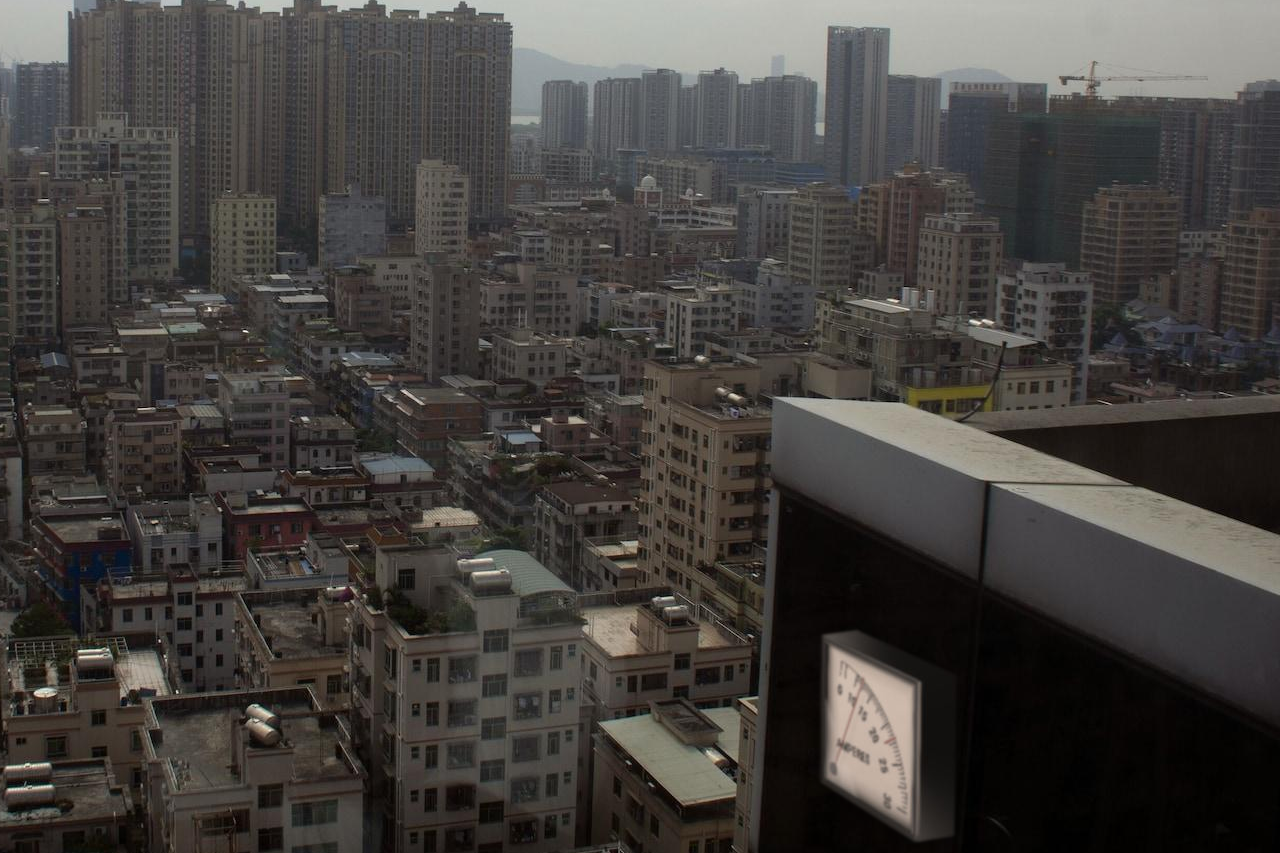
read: 12.5 A
